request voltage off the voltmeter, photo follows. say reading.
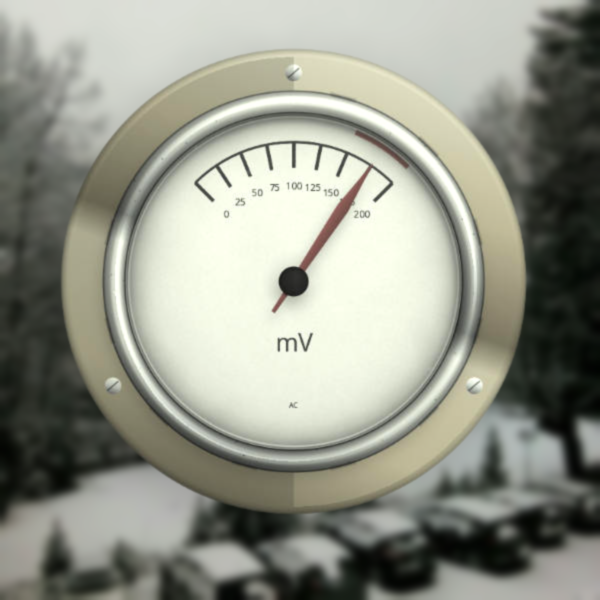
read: 175 mV
